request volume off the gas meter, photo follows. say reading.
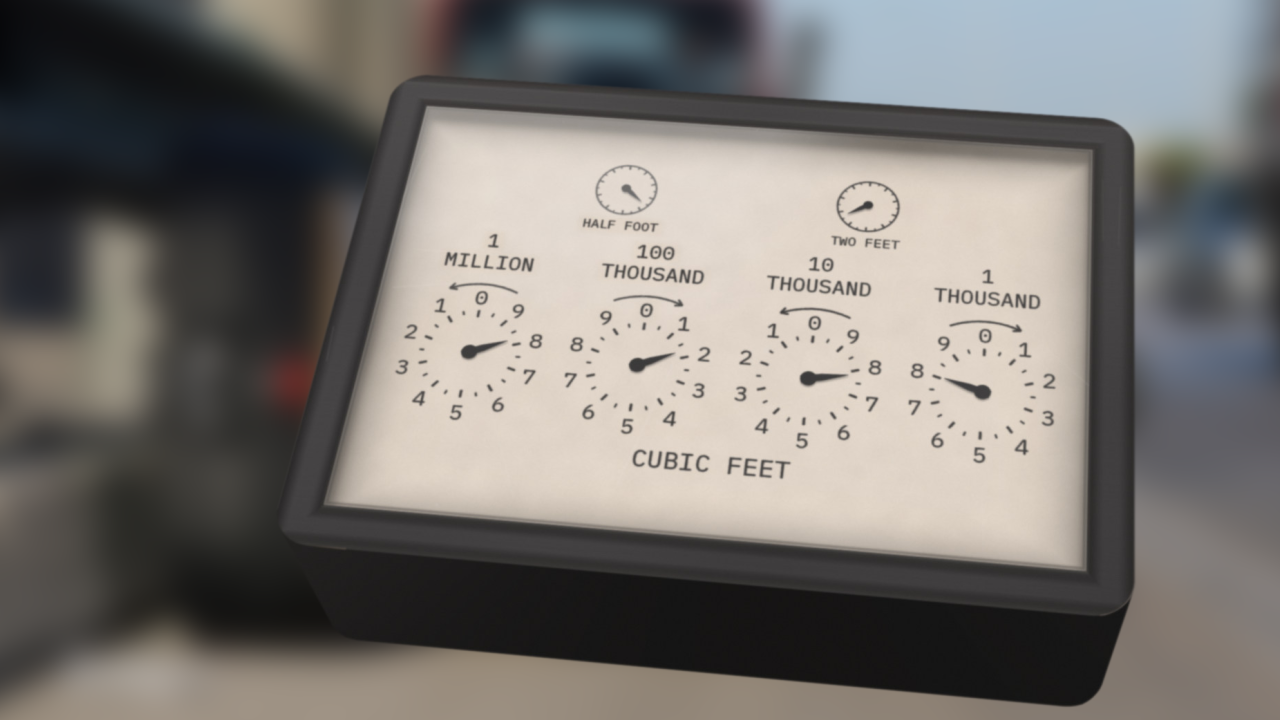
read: 817800 ft³
